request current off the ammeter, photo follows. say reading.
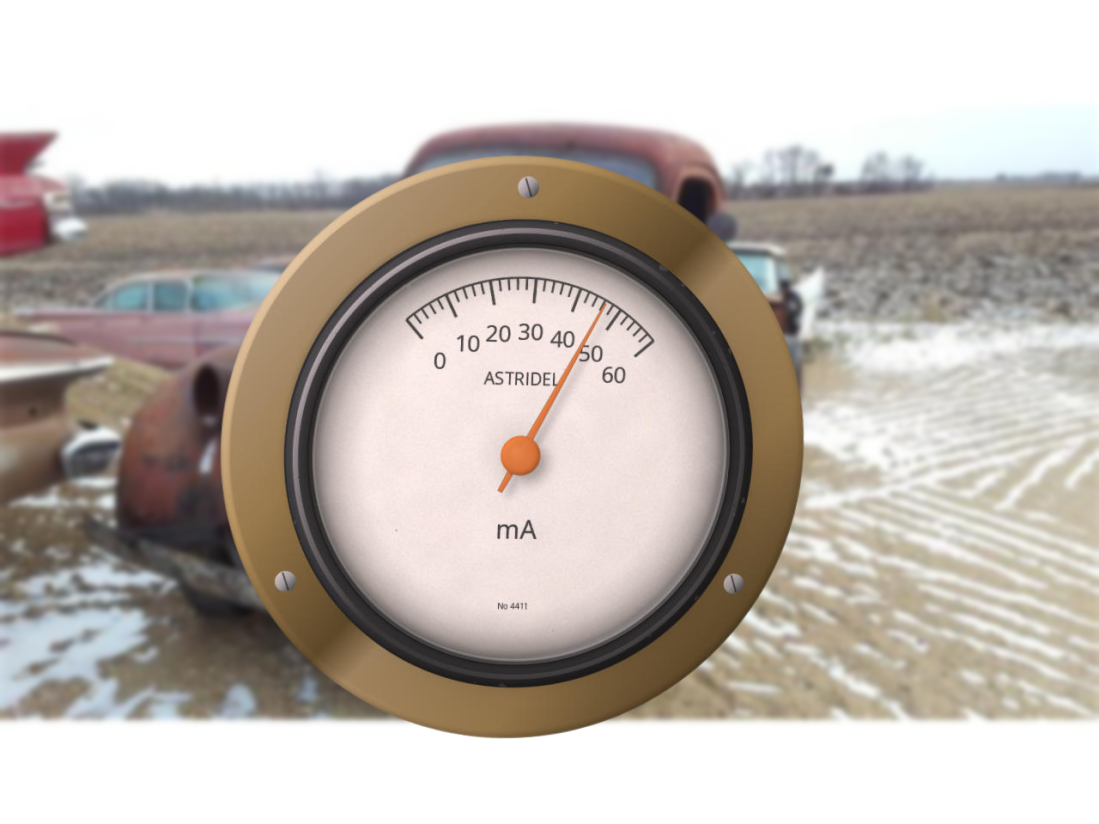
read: 46 mA
